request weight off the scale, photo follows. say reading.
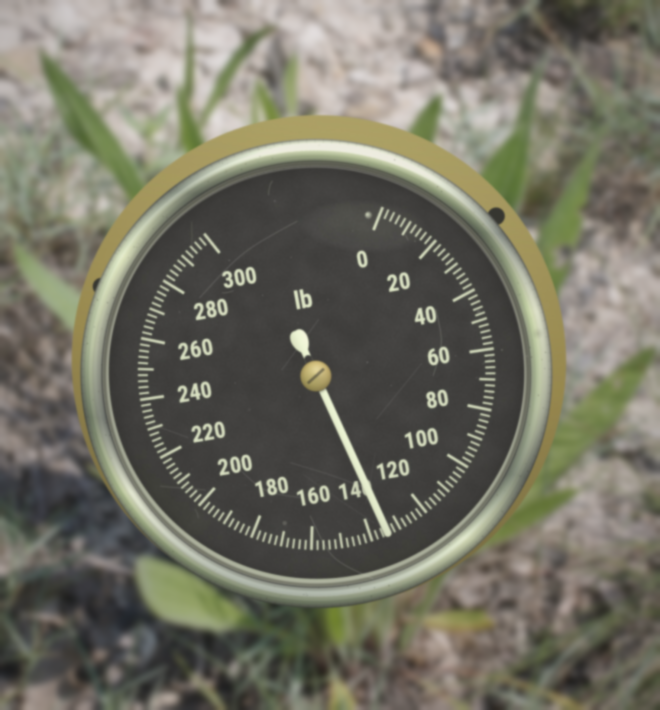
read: 134 lb
